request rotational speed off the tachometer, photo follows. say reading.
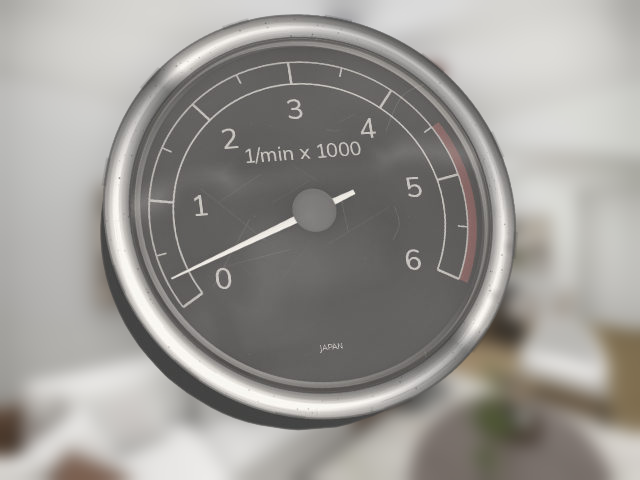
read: 250 rpm
